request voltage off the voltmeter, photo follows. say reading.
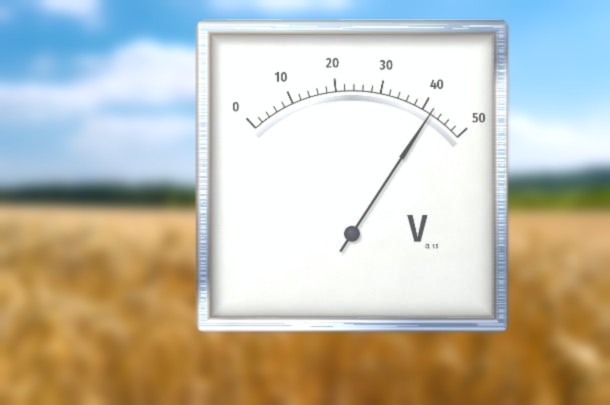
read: 42 V
